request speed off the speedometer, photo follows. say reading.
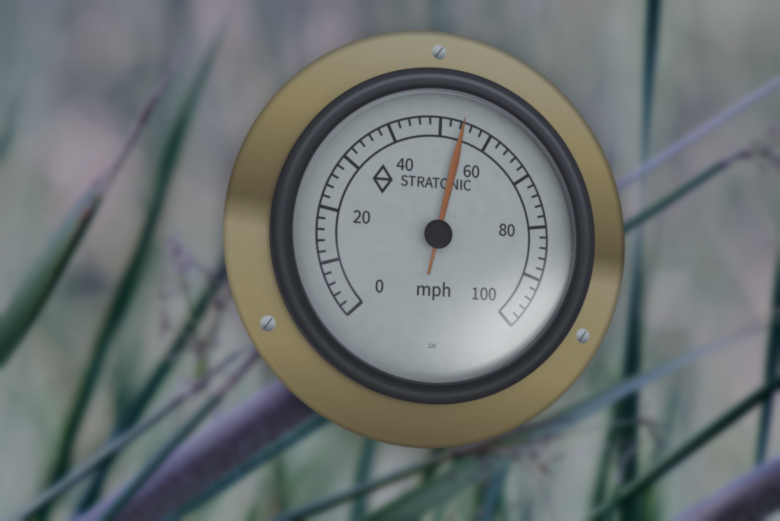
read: 54 mph
